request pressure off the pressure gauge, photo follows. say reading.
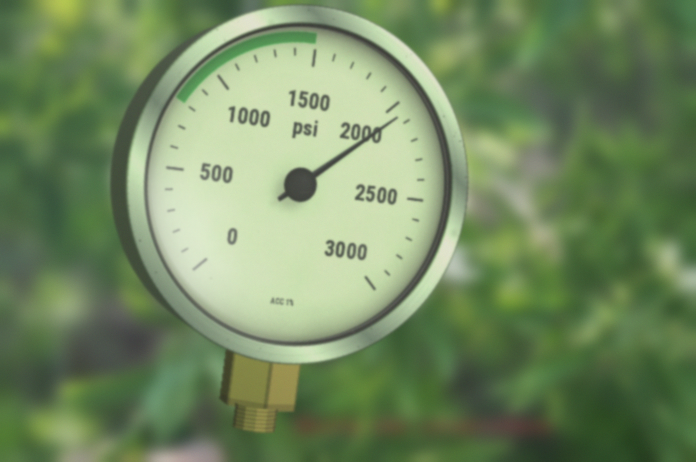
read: 2050 psi
